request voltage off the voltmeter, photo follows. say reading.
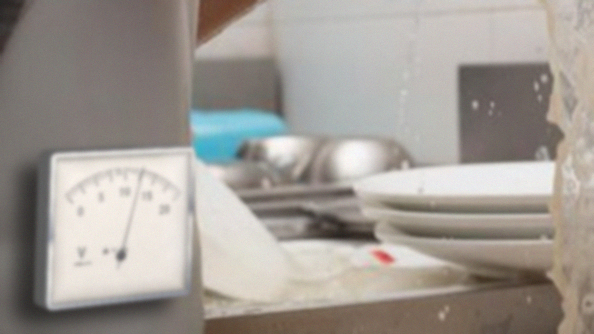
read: 12.5 V
